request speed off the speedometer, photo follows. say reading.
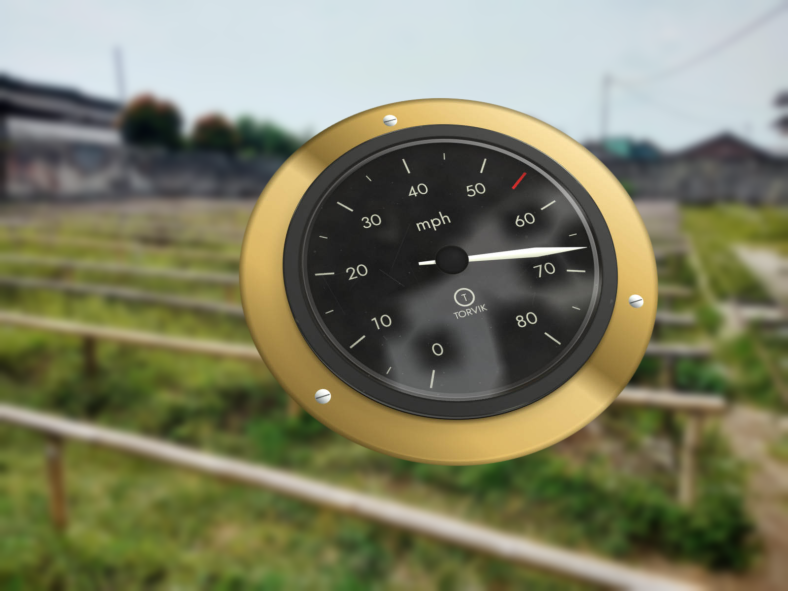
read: 67.5 mph
